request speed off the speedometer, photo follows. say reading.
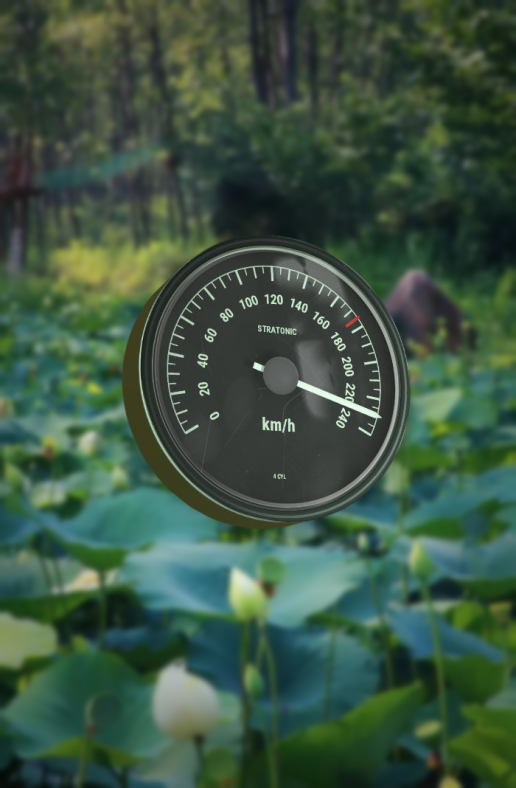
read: 230 km/h
